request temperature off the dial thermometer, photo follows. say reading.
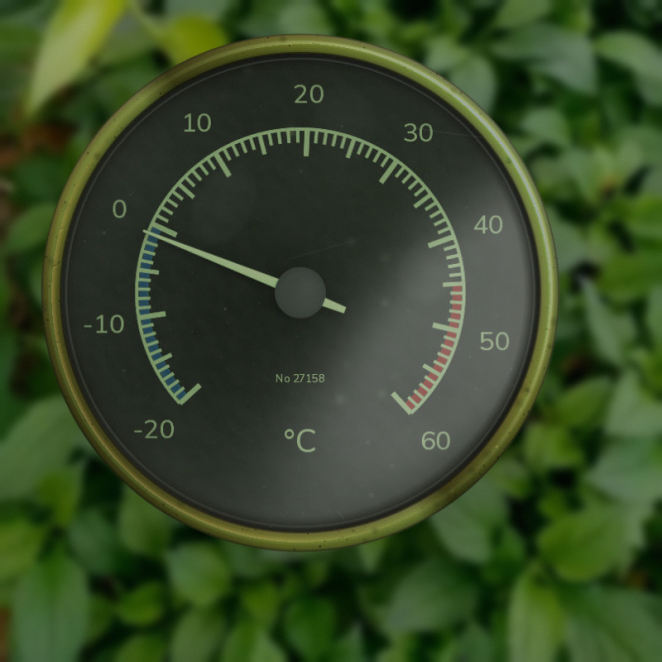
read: -1 °C
